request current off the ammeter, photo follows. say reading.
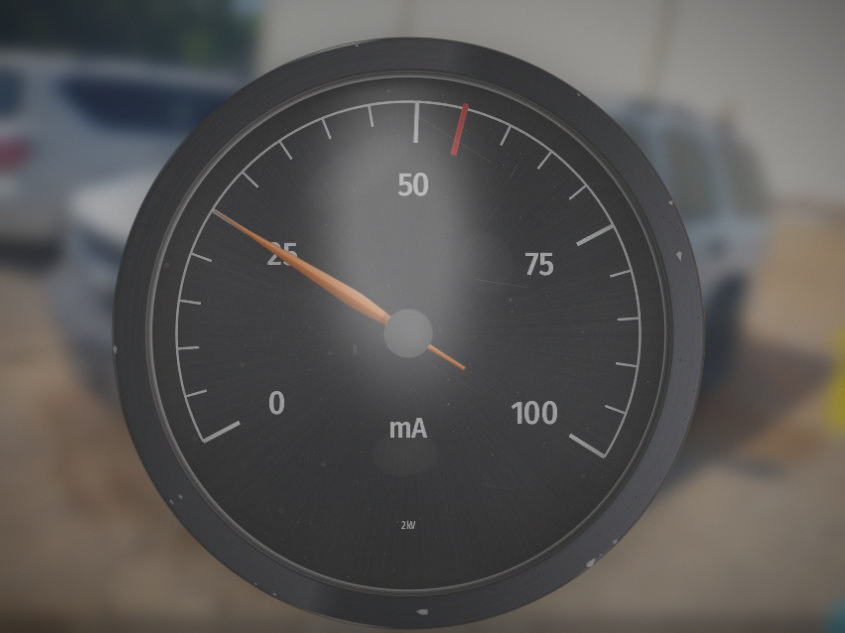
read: 25 mA
